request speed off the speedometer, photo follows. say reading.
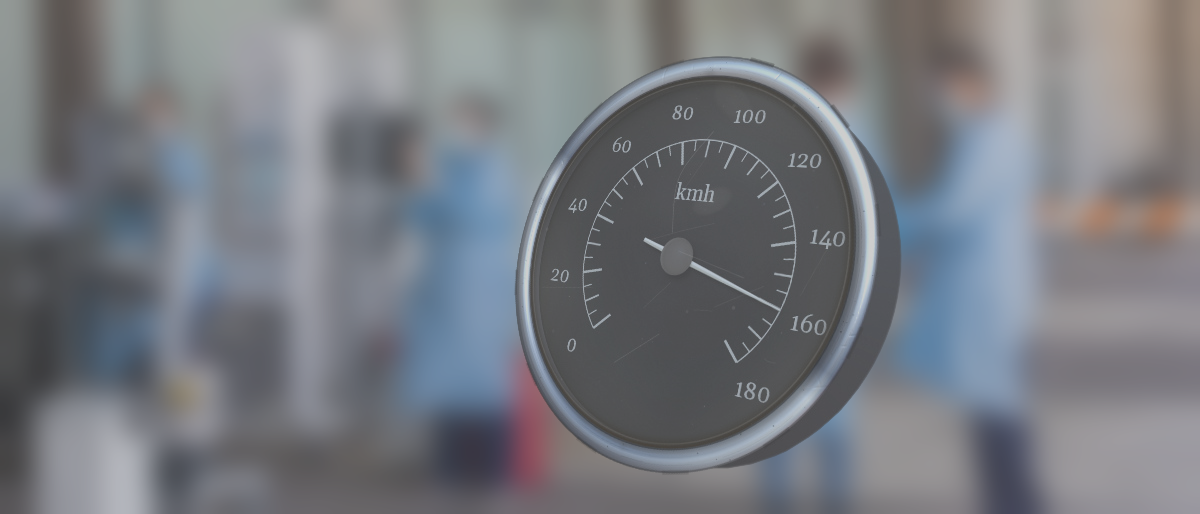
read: 160 km/h
